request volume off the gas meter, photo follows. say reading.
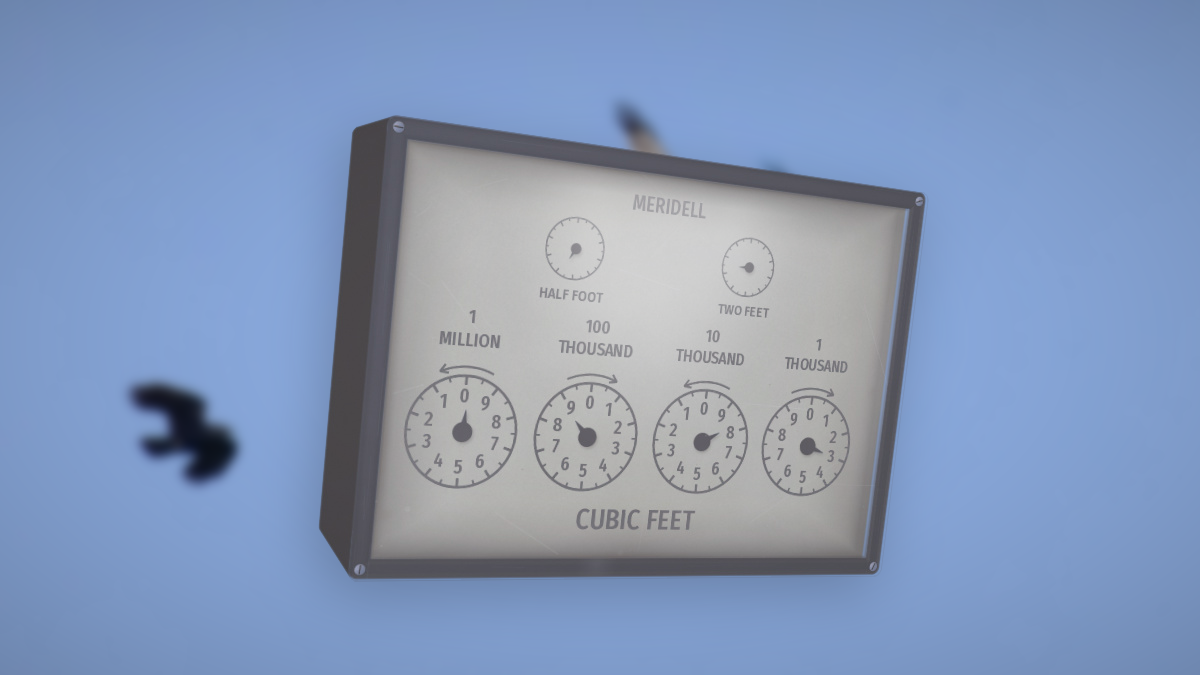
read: 988300 ft³
